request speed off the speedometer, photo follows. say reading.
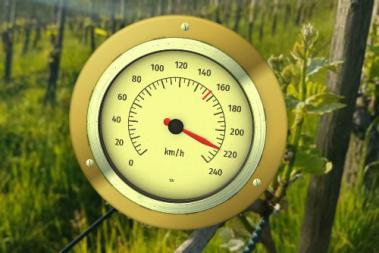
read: 220 km/h
